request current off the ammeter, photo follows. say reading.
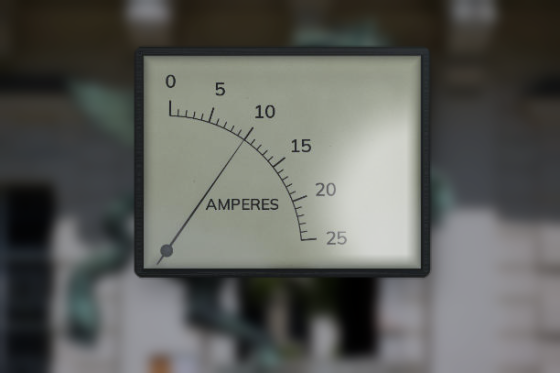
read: 10 A
